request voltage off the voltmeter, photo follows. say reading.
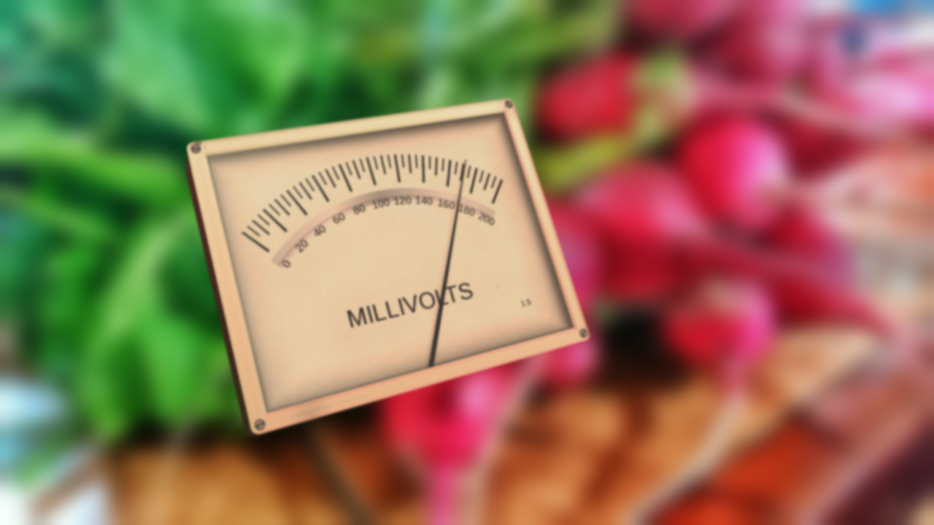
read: 170 mV
